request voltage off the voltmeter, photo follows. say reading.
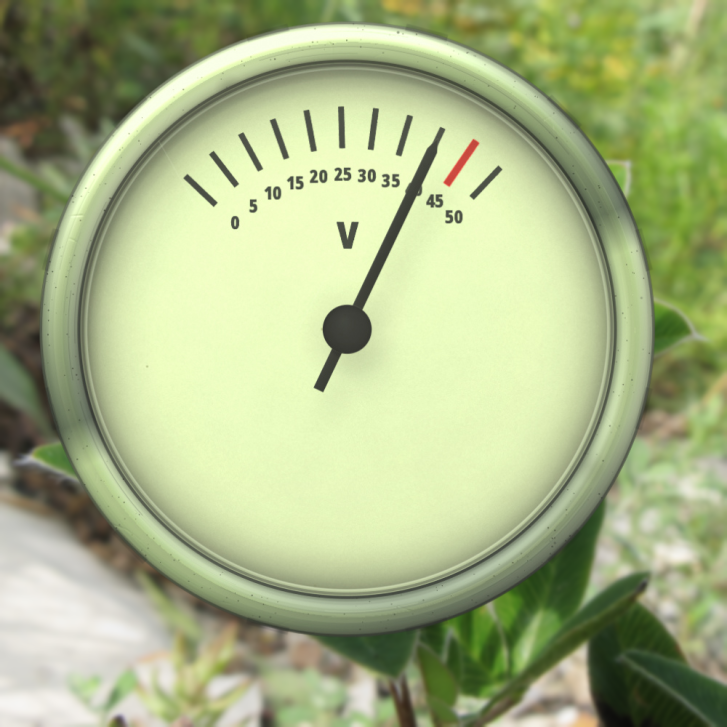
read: 40 V
